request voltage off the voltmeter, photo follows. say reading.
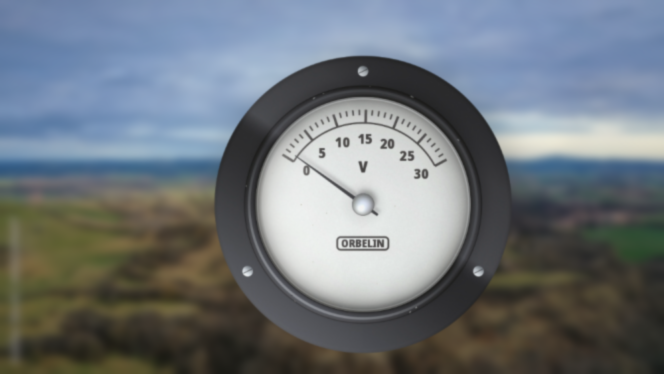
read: 1 V
